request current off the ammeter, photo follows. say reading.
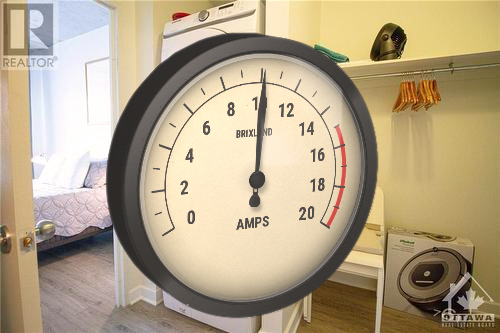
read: 10 A
